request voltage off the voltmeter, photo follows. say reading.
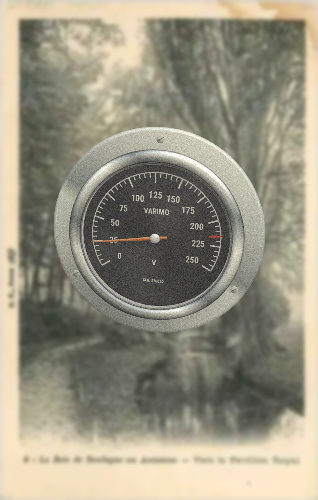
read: 25 V
